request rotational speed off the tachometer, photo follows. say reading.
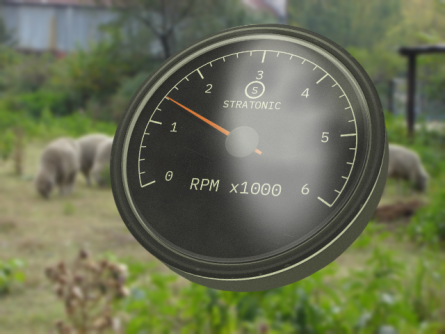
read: 1400 rpm
